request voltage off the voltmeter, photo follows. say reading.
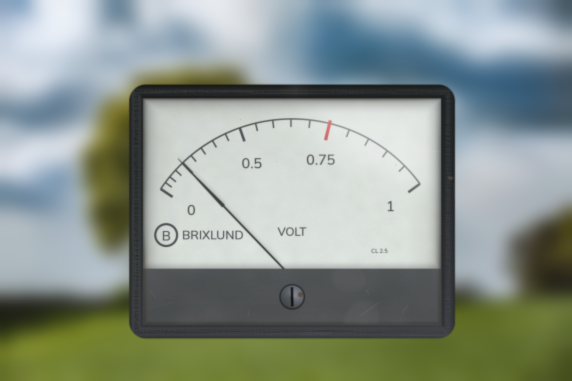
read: 0.25 V
